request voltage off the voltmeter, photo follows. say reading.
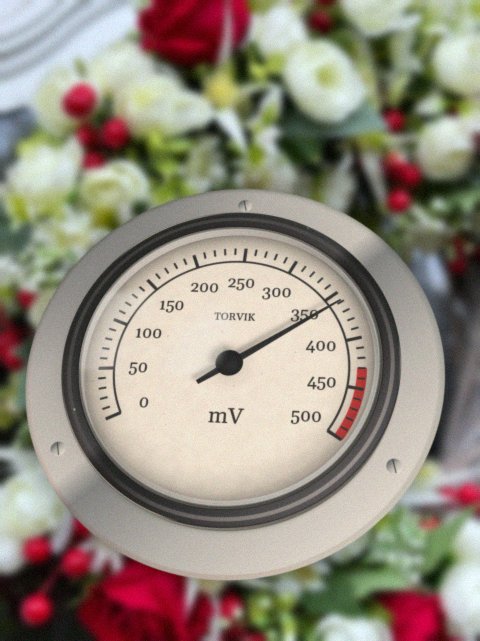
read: 360 mV
